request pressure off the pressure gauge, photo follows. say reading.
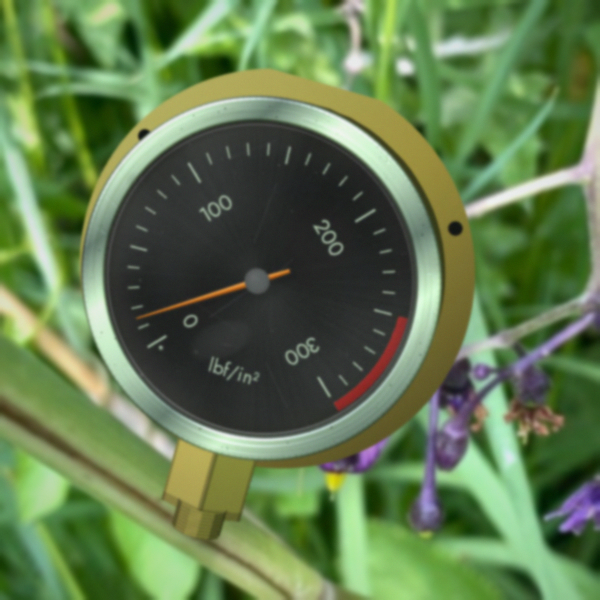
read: 15 psi
